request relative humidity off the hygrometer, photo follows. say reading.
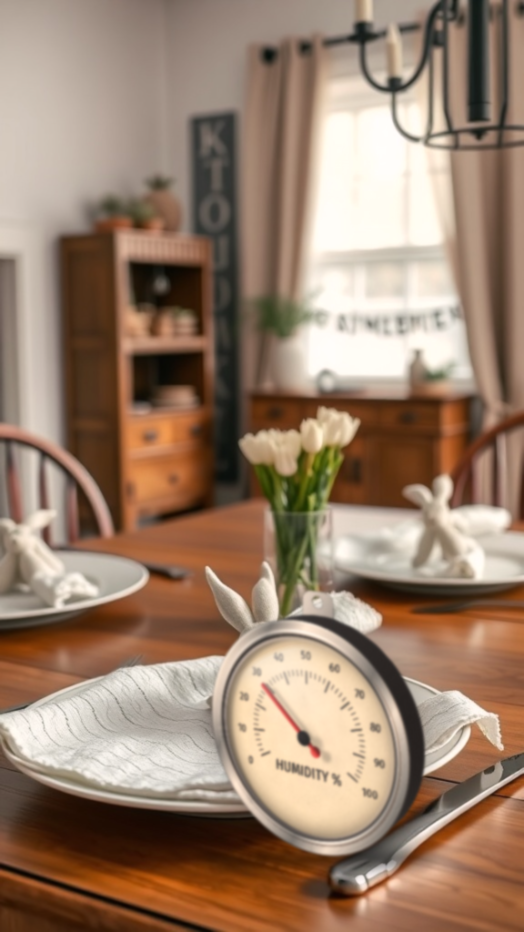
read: 30 %
